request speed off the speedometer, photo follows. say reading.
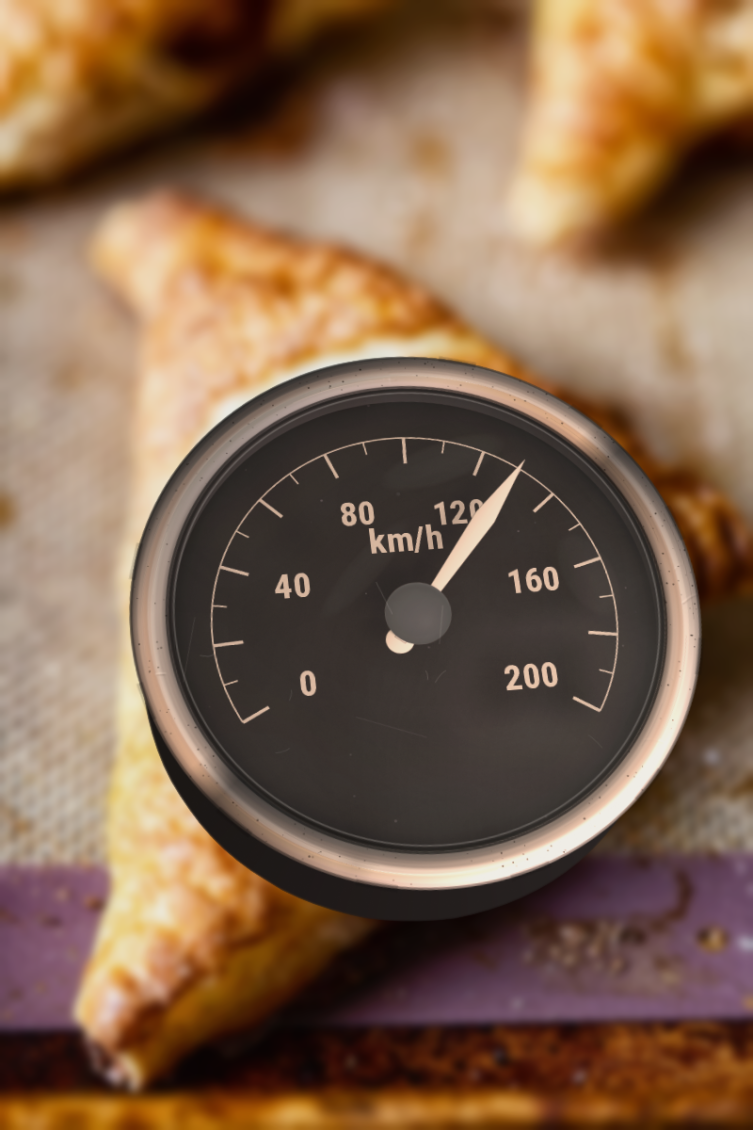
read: 130 km/h
